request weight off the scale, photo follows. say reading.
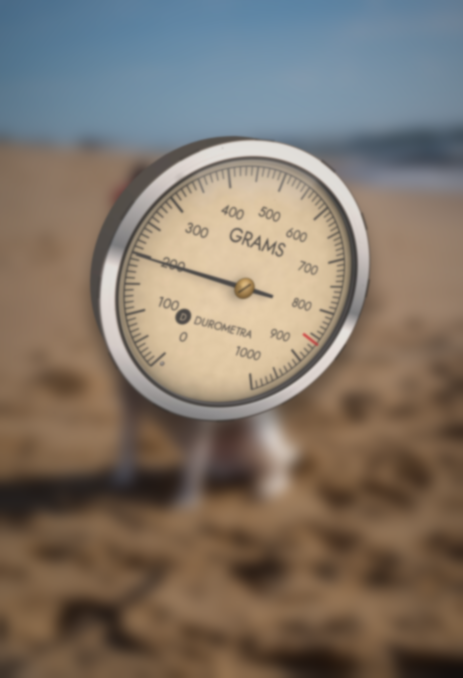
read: 200 g
